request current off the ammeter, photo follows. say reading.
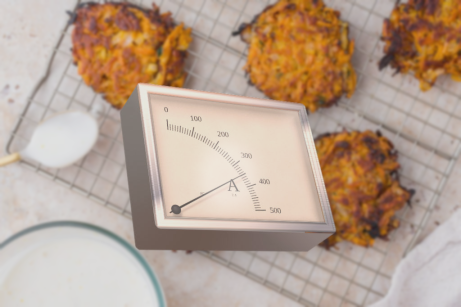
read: 350 A
